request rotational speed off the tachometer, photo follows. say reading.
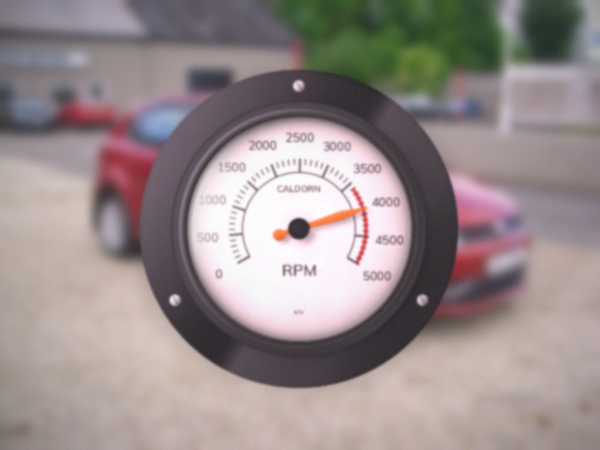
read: 4000 rpm
